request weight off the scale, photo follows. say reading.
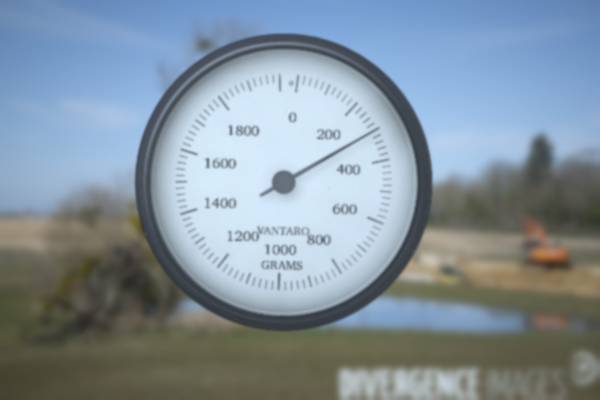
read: 300 g
